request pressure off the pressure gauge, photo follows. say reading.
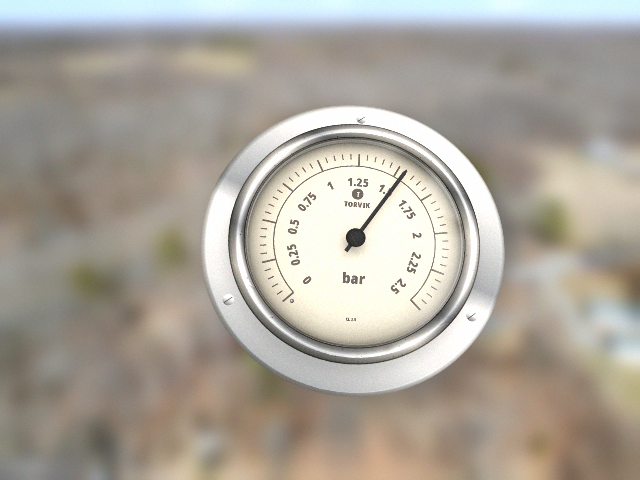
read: 1.55 bar
